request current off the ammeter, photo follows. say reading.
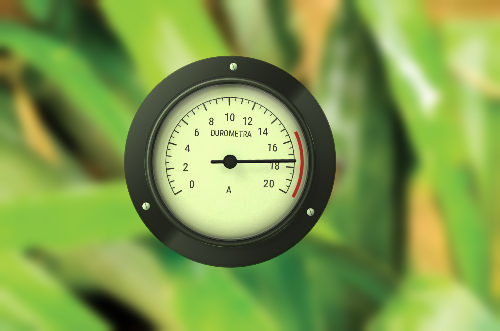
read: 17.5 A
